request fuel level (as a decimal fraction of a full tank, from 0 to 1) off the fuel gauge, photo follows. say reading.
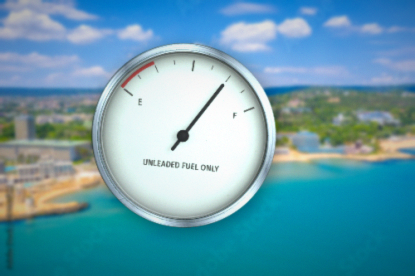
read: 0.75
